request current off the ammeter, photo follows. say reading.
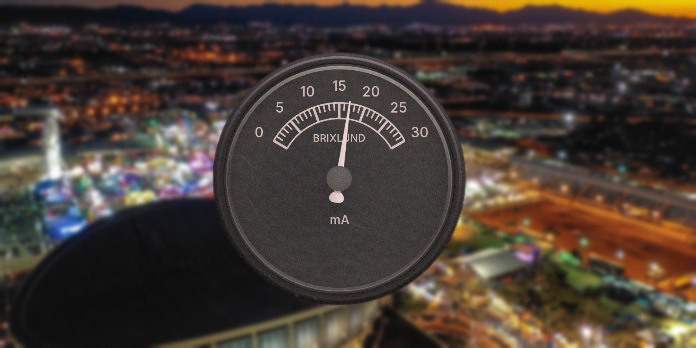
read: 17 mA
